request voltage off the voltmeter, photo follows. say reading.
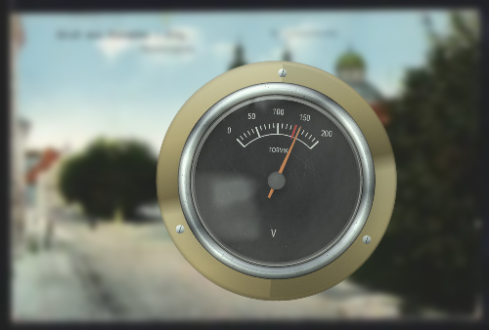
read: 150 V
